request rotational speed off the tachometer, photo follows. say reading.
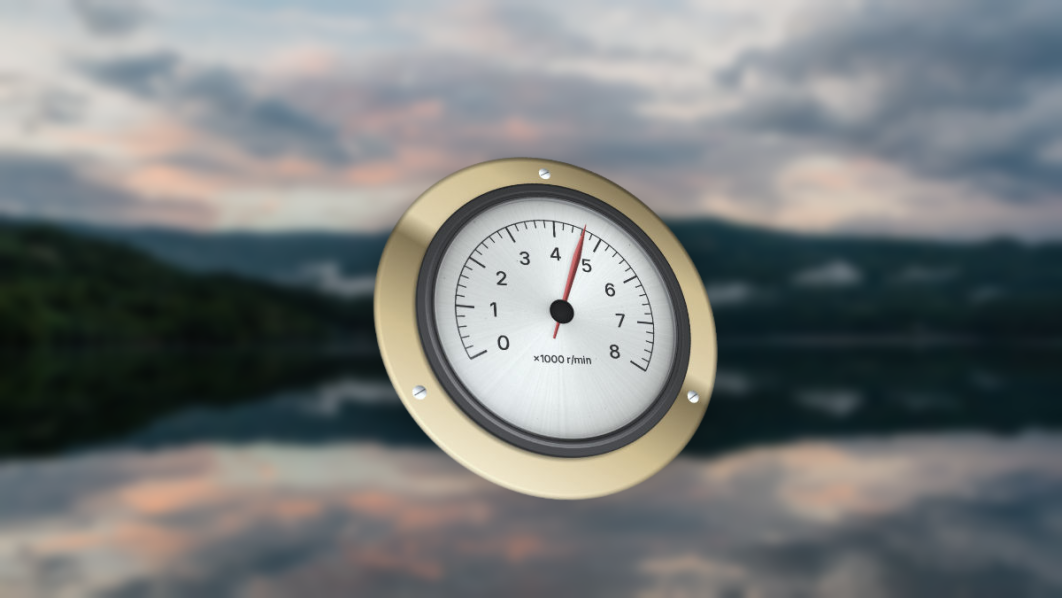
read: 4600 rpm
